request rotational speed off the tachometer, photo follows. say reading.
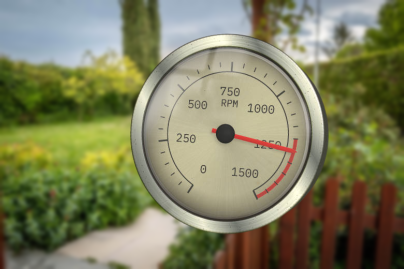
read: 1250 rpm
